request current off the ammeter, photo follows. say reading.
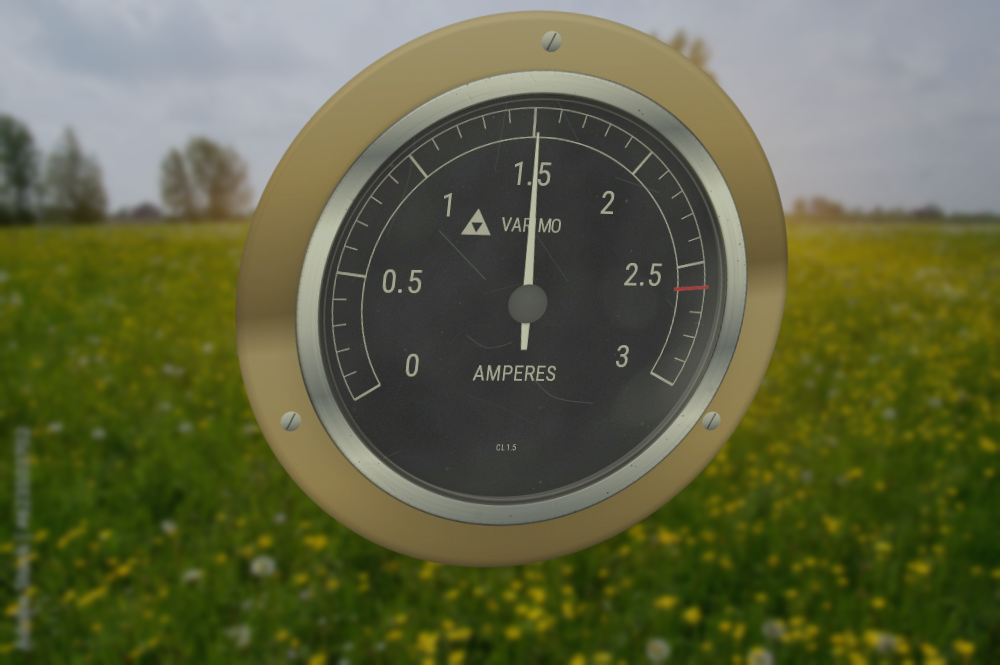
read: 1.5 A
